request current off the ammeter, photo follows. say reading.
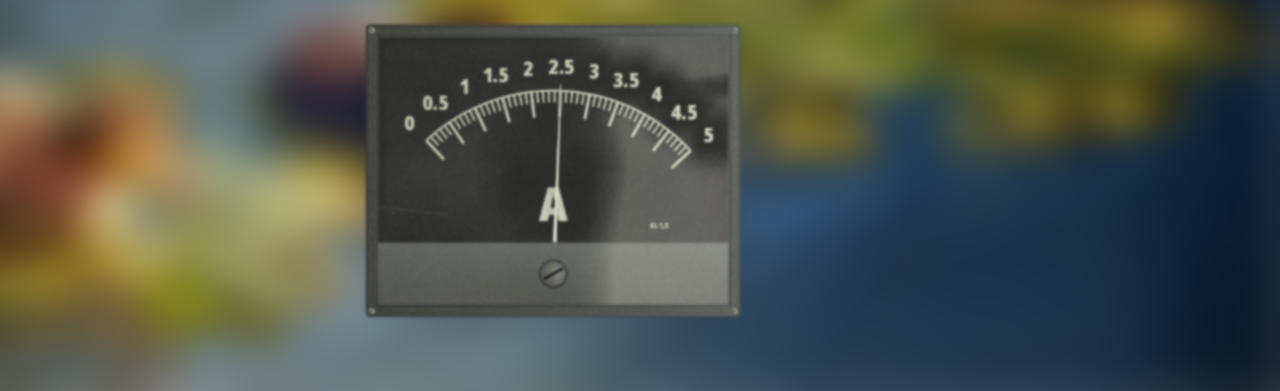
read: 2.5 A
